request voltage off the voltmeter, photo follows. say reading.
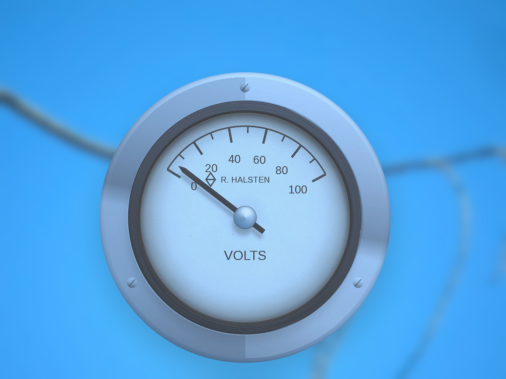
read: 5 V
